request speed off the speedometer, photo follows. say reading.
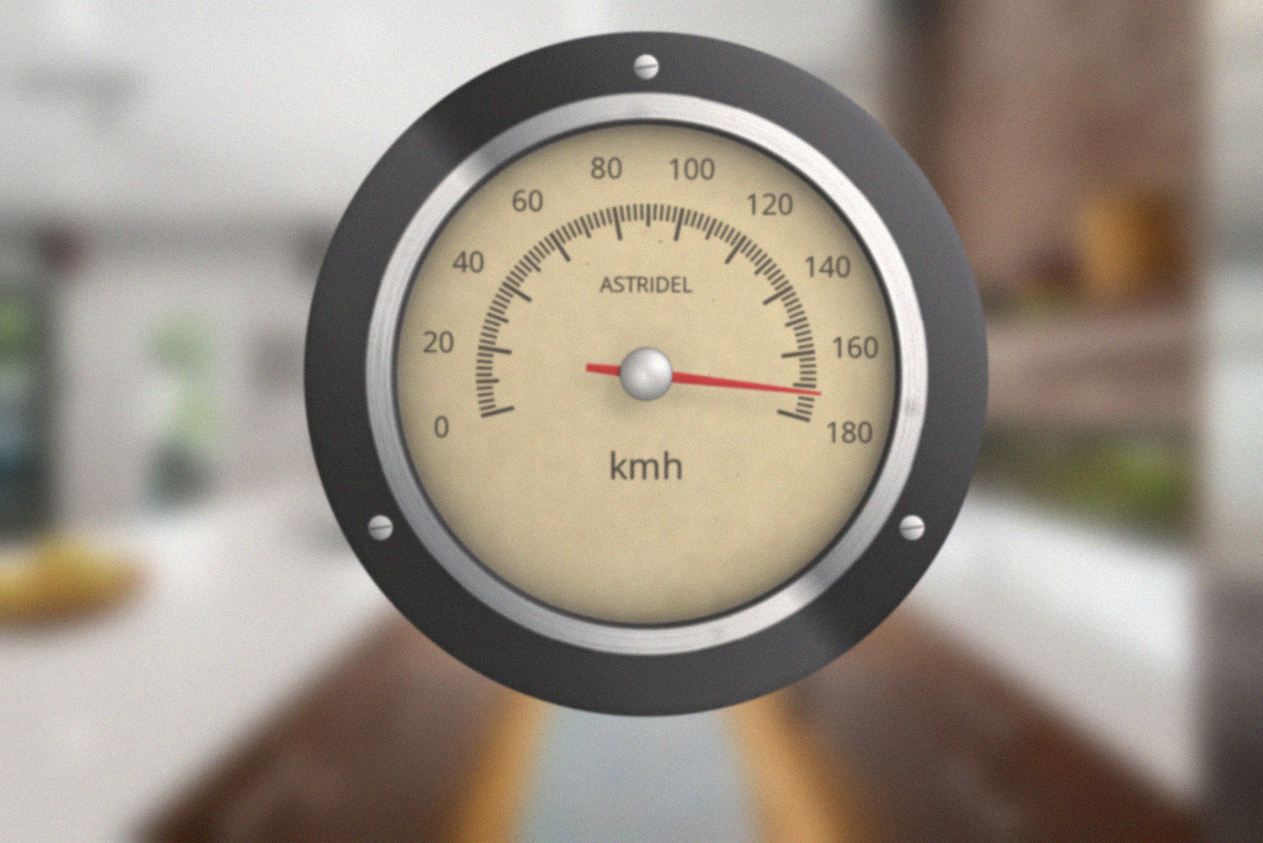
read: 172 km/h
